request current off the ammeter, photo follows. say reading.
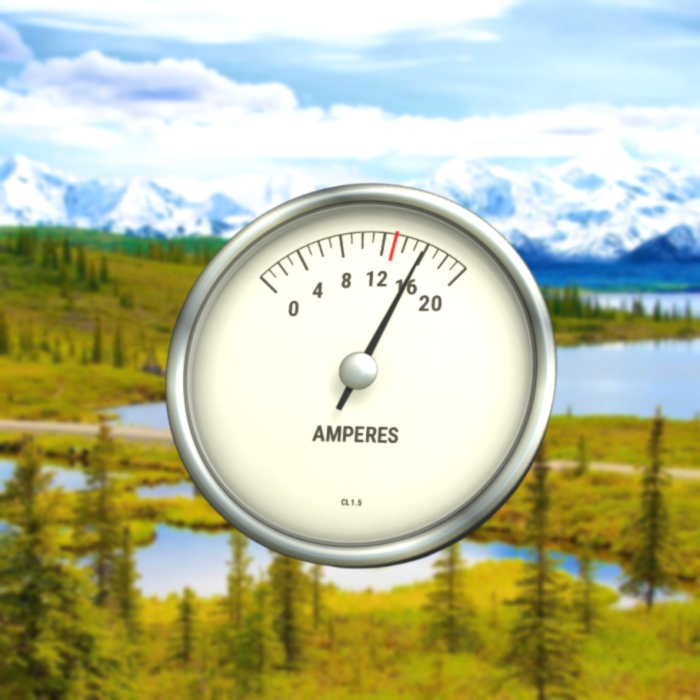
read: 16 A
